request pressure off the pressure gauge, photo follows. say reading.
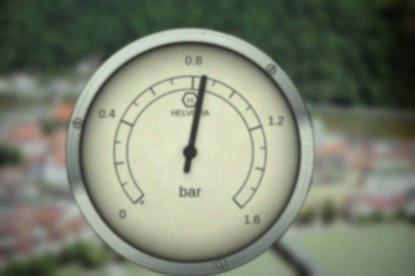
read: 0.85 bar
